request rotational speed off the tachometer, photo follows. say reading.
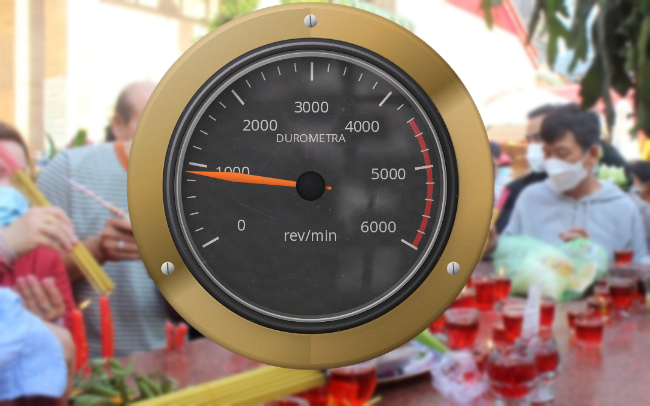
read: 900 rpm
